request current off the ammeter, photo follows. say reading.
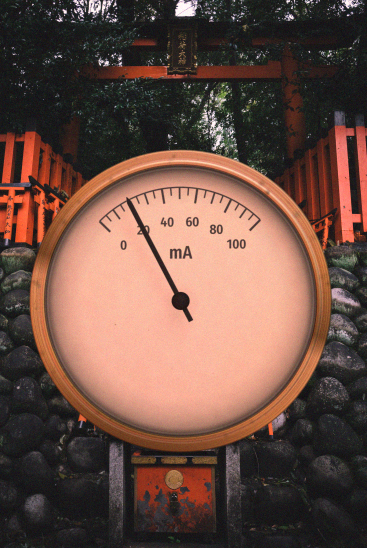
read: 20 mA
